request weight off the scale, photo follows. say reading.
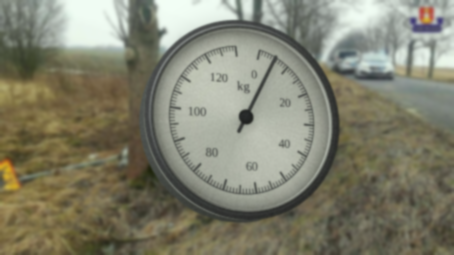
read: 5 kg
